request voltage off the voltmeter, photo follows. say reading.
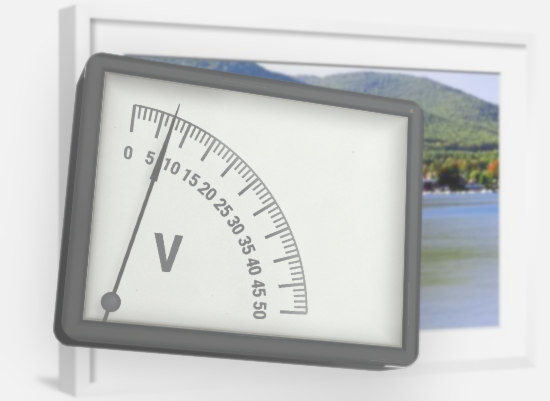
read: 7 V
